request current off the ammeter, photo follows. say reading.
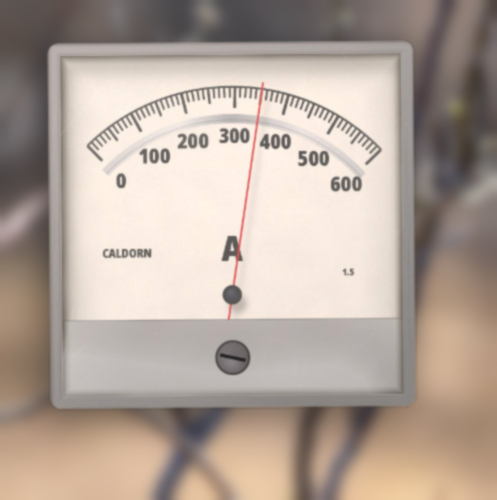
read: 350 A
